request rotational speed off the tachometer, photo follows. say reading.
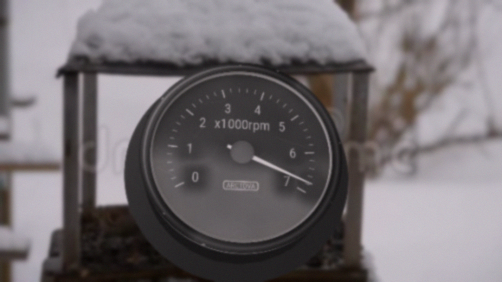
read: 6800 rpm
